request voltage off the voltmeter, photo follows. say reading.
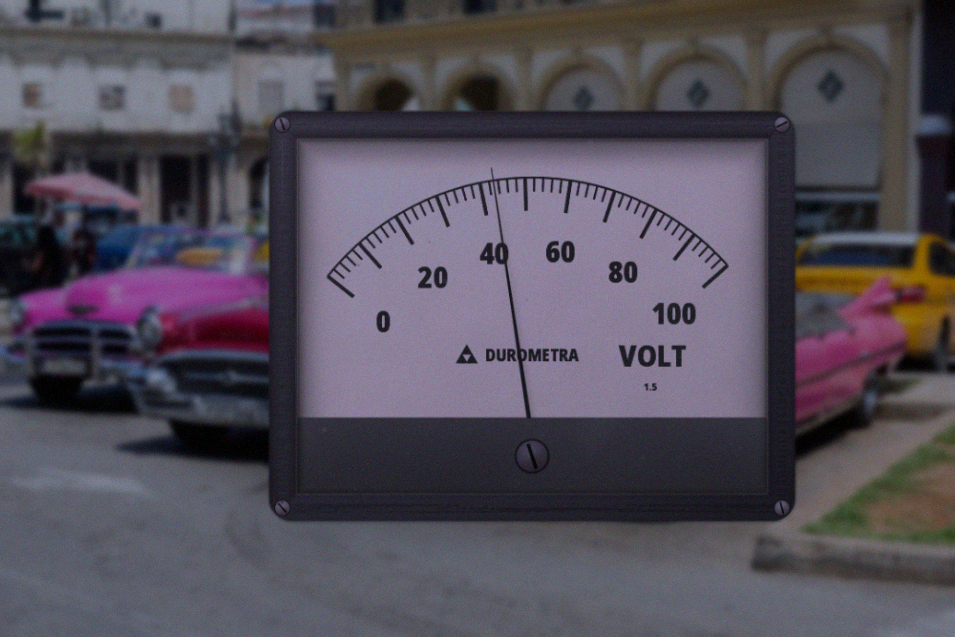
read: 43 V
